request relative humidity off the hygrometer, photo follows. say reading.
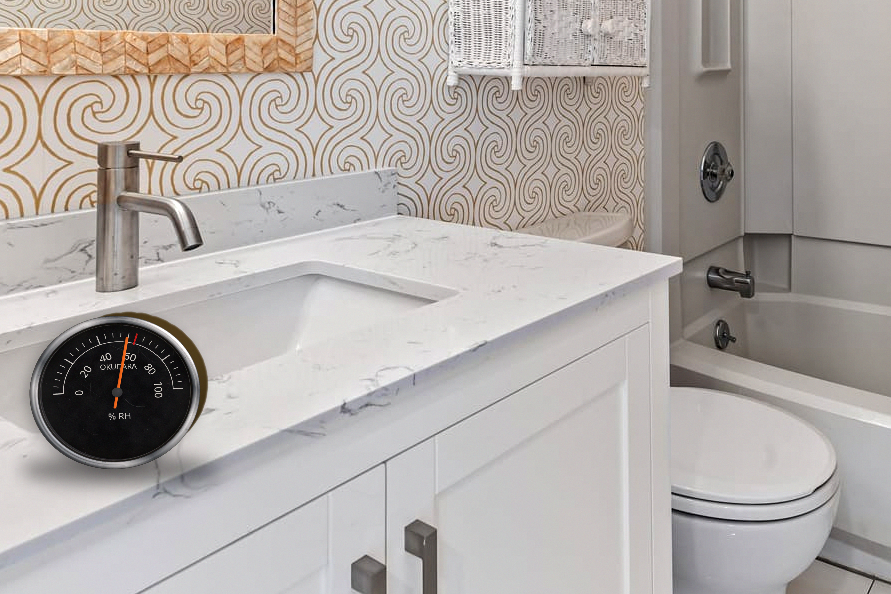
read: 56 %
